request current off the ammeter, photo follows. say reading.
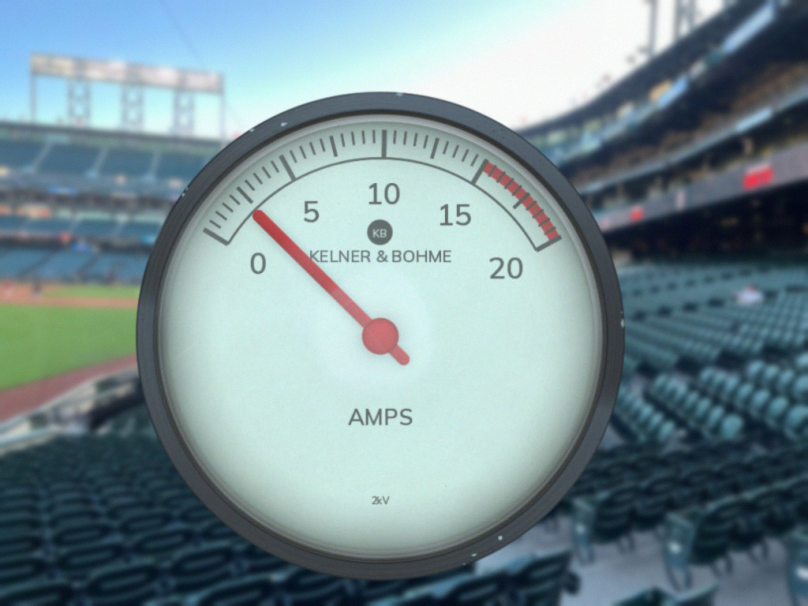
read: 2.25 A
